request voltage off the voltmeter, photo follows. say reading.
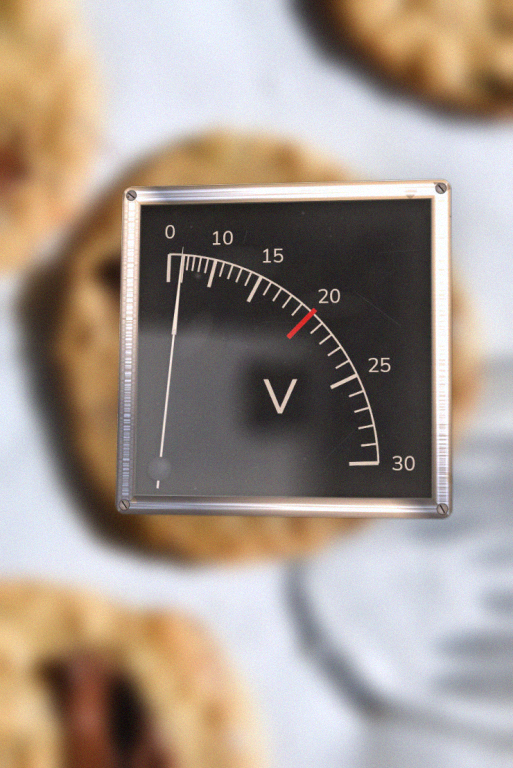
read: 5 V
